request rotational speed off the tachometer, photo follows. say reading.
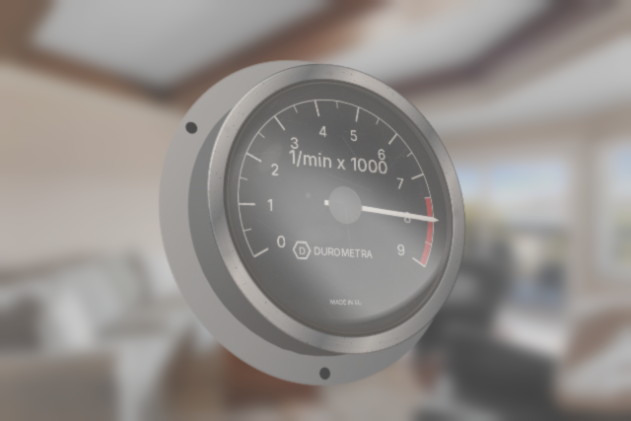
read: 8000 rpm
